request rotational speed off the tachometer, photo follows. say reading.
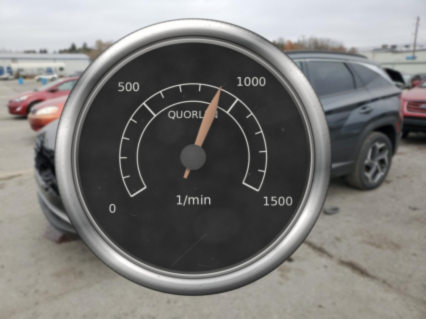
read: 900 rpm
